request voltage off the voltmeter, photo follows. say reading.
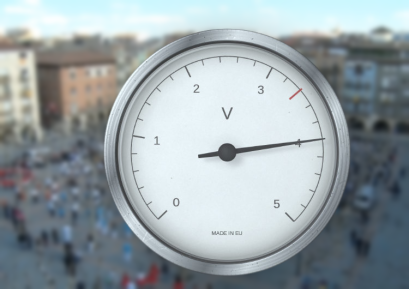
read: 4 V
